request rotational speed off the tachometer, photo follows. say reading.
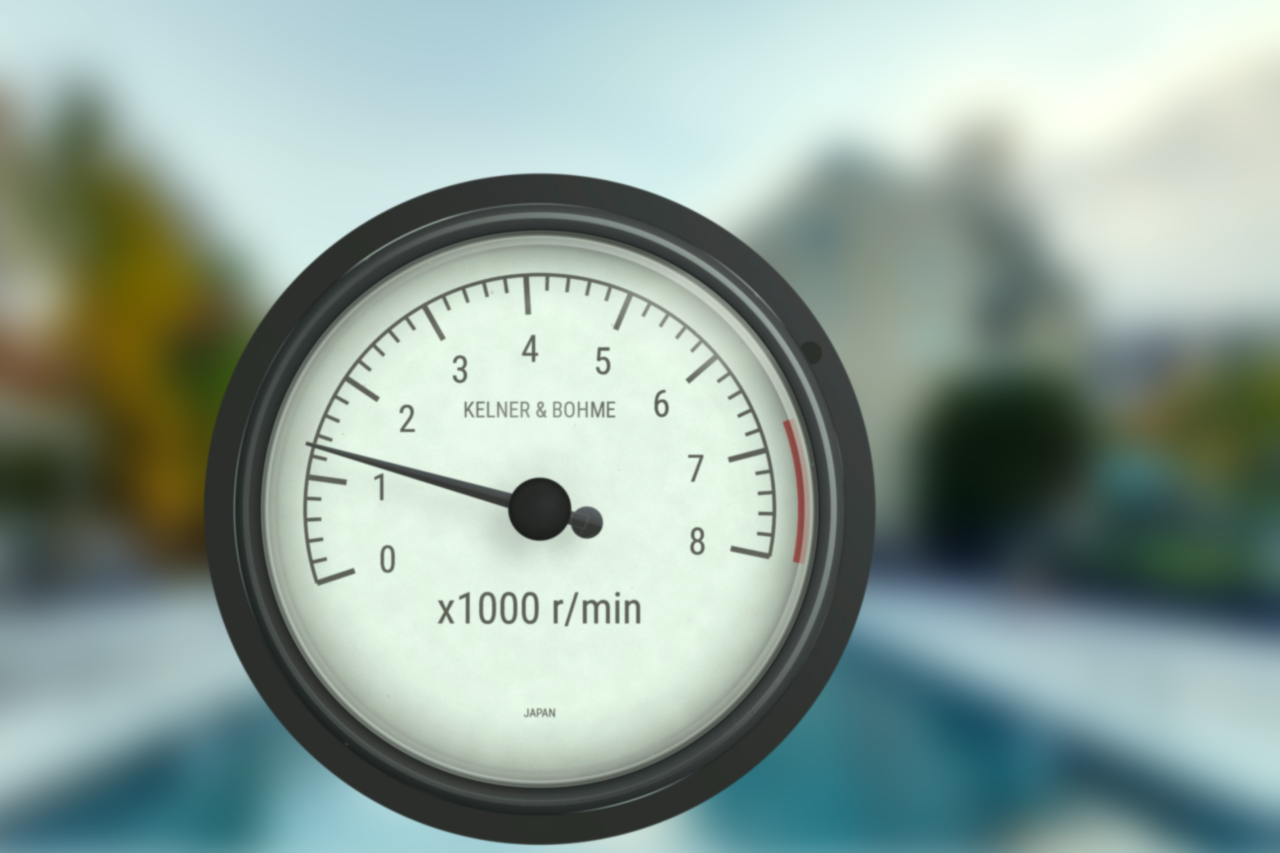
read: 1300 rpm
